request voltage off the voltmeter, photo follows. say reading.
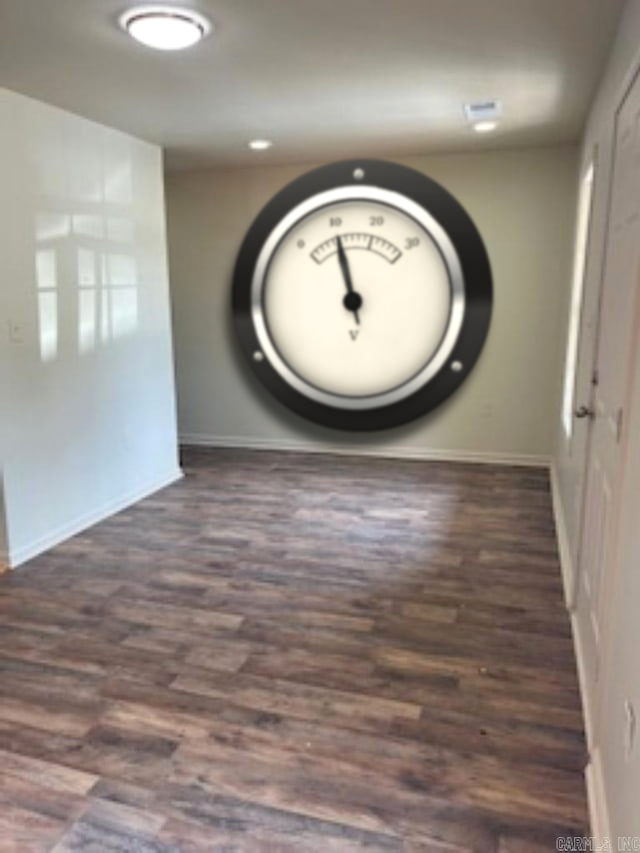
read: 10 V
